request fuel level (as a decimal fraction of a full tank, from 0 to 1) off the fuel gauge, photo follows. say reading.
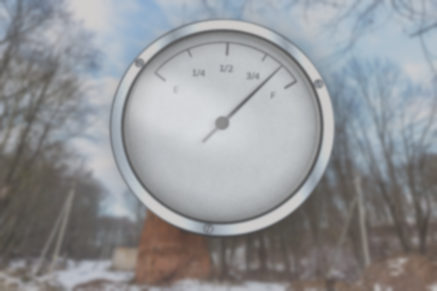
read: 0.875
